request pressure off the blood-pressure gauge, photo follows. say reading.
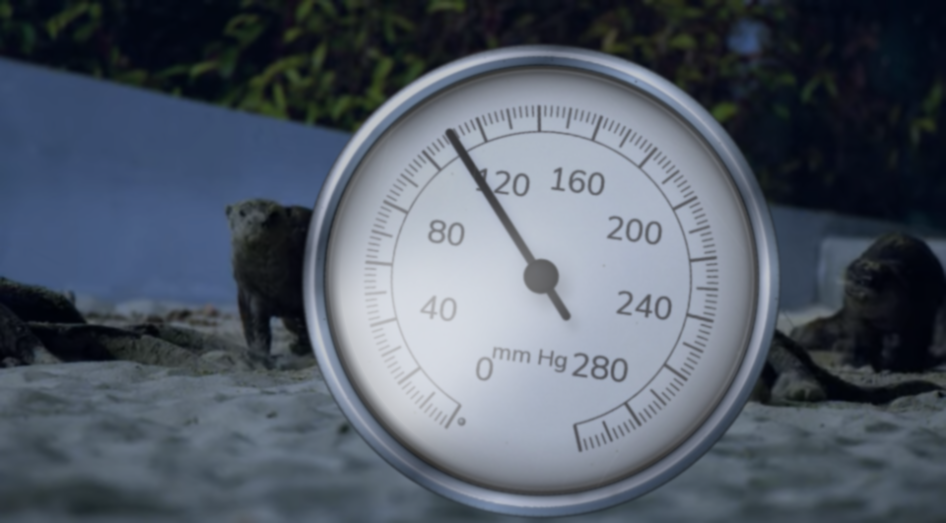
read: 110 mmHg
